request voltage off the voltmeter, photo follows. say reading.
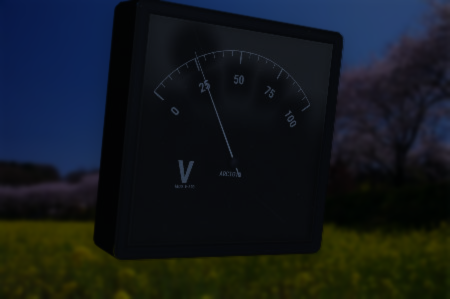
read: 25 V
